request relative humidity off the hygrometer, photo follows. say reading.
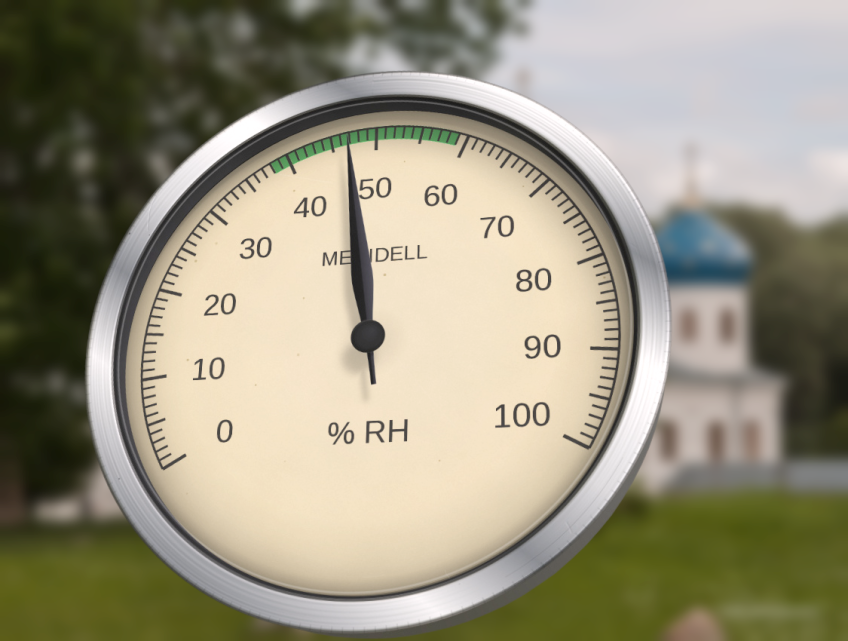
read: 47 %
